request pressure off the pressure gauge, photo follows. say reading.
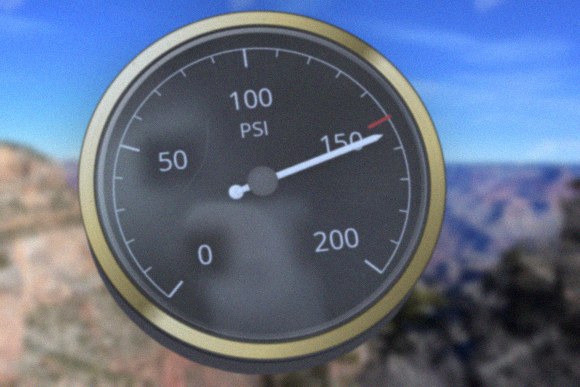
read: 155 psi
